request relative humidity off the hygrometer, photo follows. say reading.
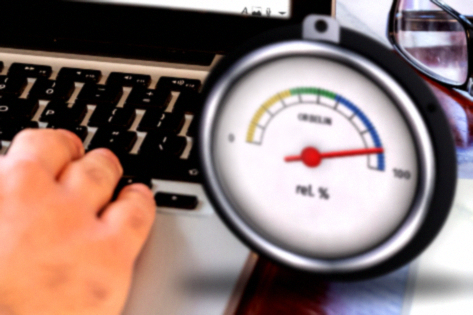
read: 90 %
